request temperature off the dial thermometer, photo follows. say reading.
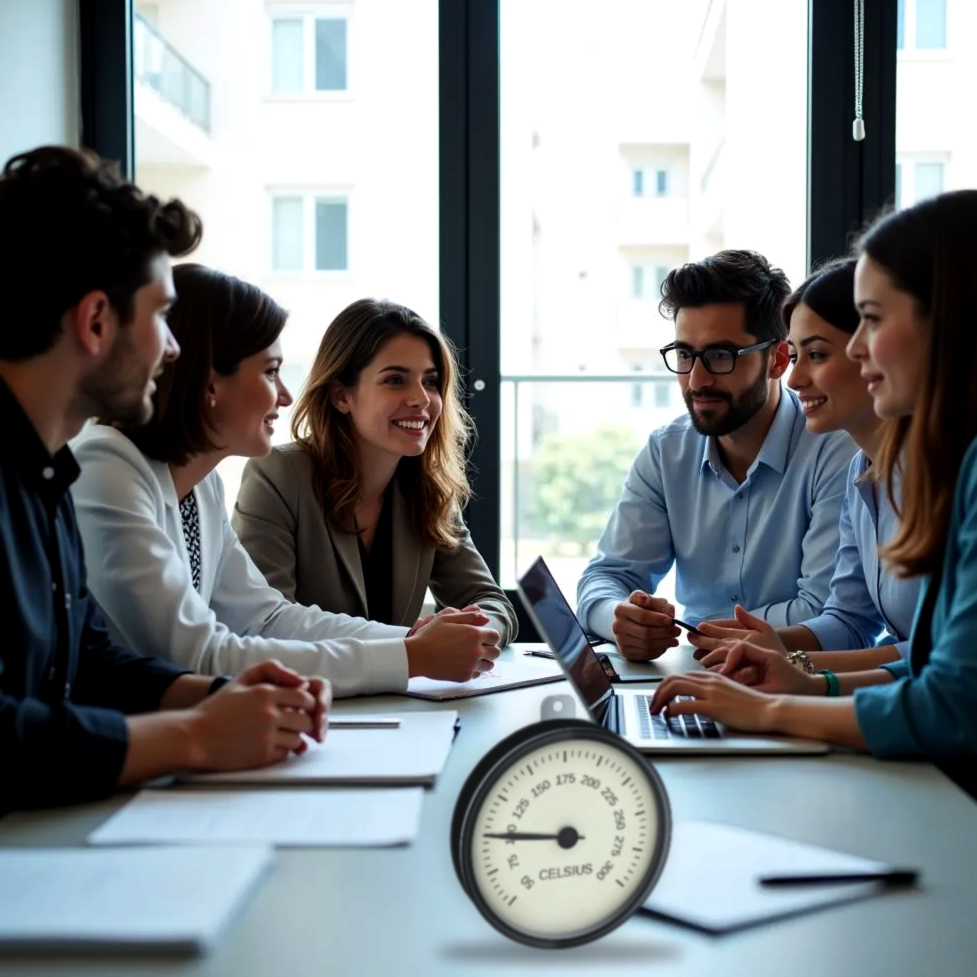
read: 100 °C
